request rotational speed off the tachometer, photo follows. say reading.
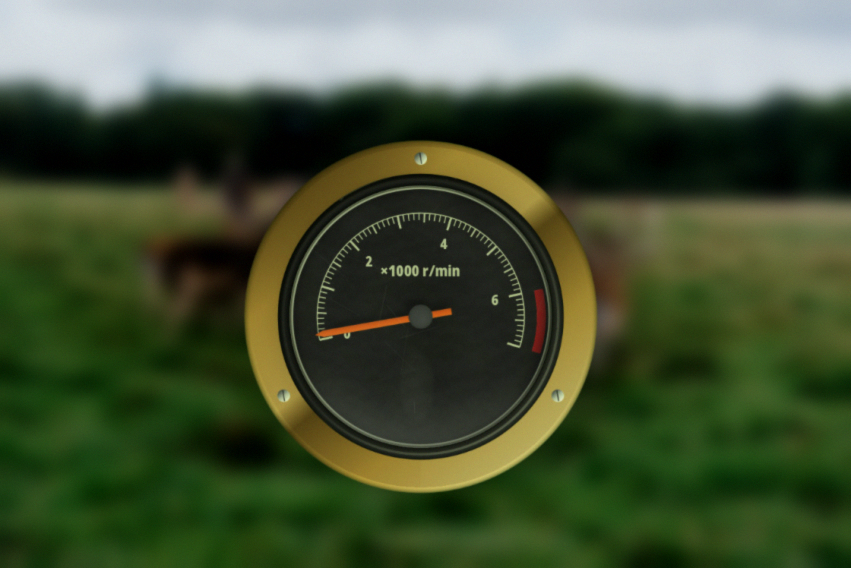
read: 100 rpm
